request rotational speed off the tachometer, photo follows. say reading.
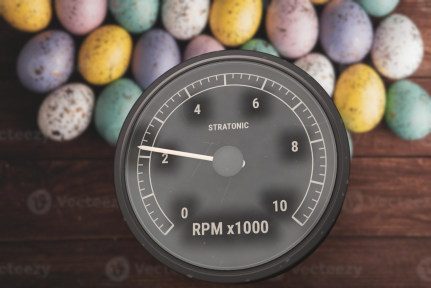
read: 2200 rpm
